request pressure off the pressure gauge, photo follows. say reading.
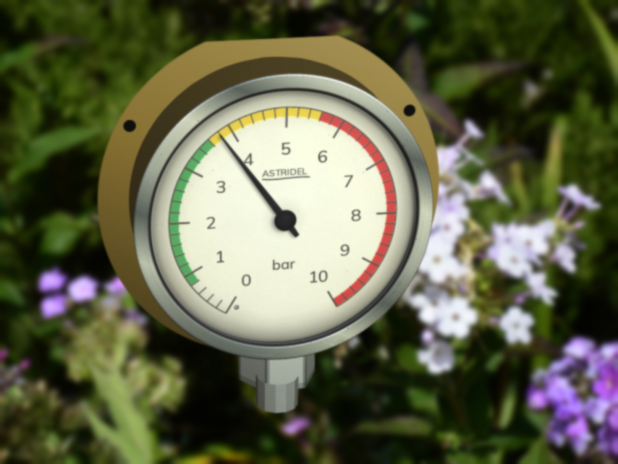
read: 3.8 bar
